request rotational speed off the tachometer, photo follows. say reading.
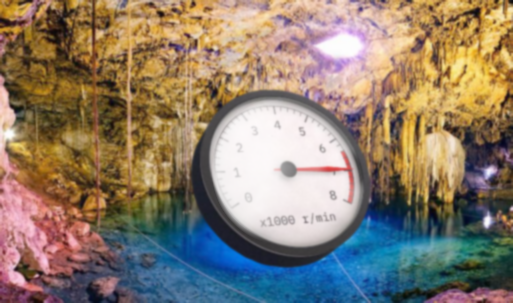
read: 7000 rpm
